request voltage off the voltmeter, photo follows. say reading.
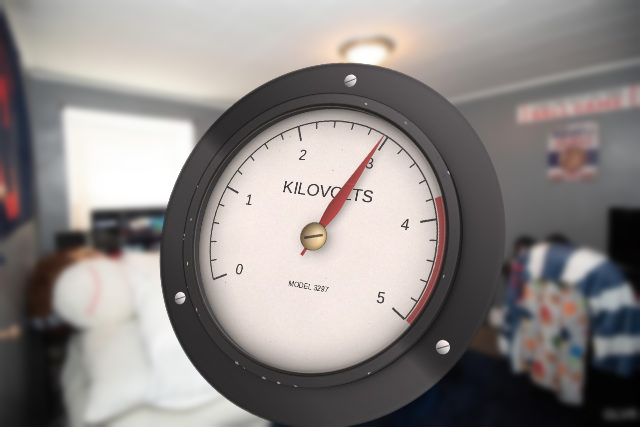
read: 3 kV
